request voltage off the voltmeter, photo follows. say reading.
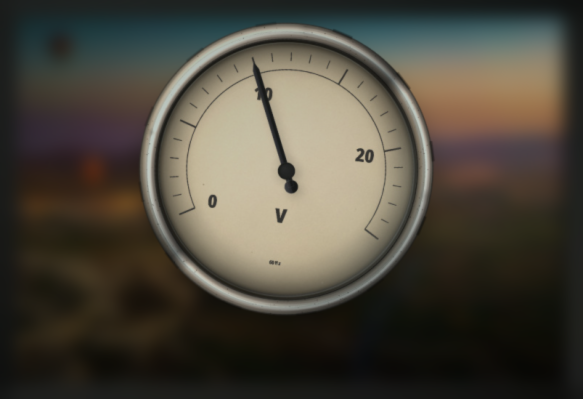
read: 10 V
